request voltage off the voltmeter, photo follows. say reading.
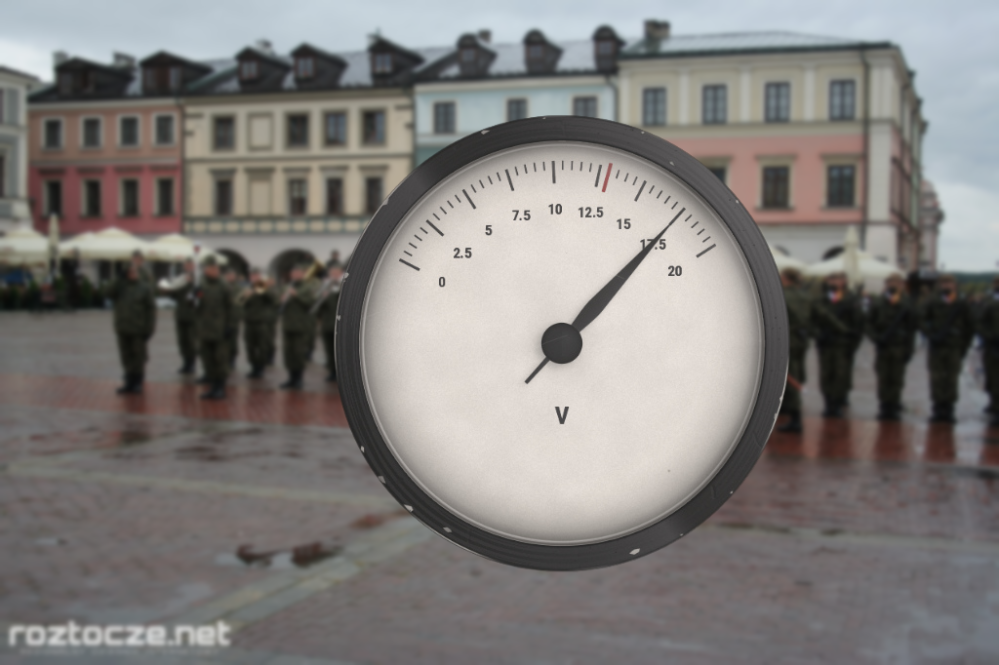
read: 17.5 V
